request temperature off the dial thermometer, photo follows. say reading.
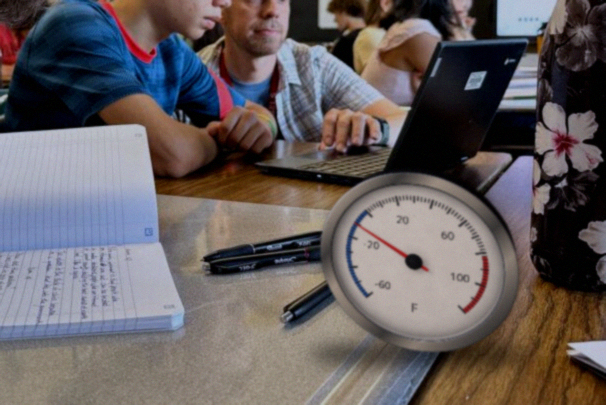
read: -10 °F
